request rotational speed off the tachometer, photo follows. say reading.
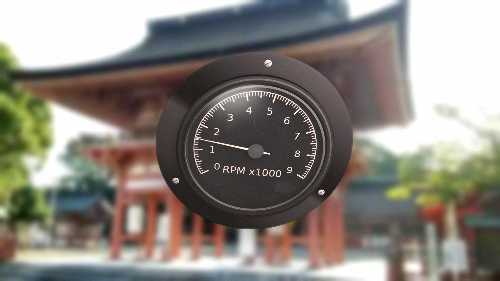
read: 1500 rpm
